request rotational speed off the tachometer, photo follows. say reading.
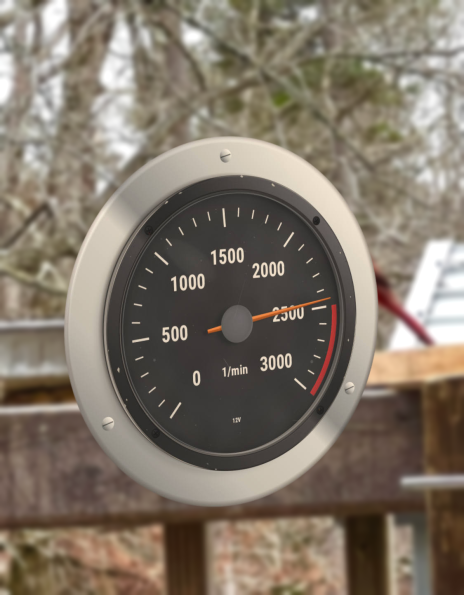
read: 2450 rpm
